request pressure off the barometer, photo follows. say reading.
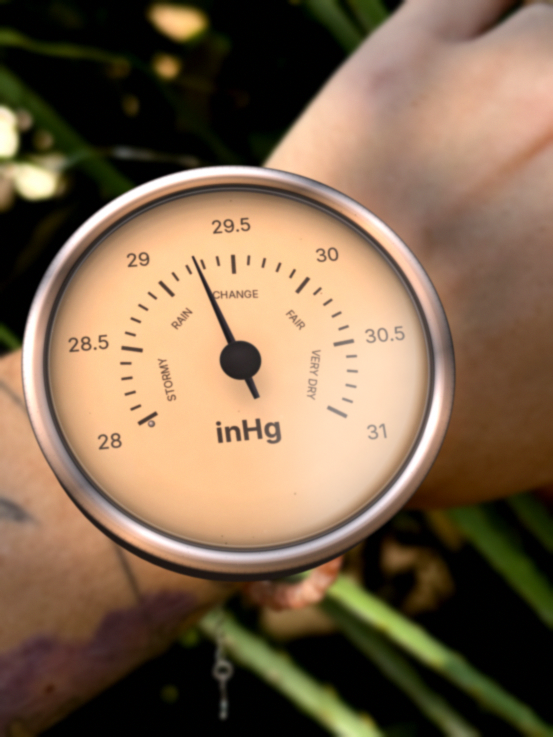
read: 29.25 inHg
